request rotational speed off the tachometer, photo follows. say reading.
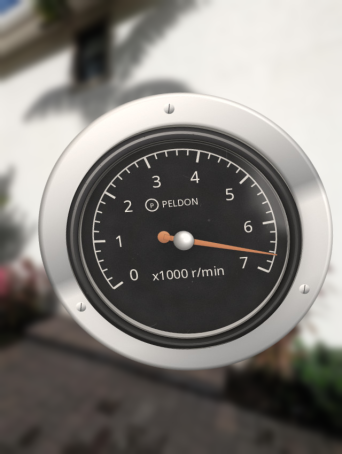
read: 6600 rpm
